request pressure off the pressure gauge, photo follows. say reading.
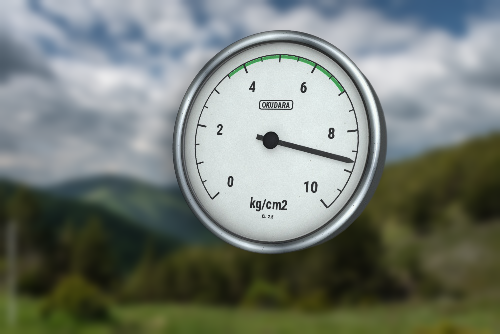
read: 8.75 kg/cm²
